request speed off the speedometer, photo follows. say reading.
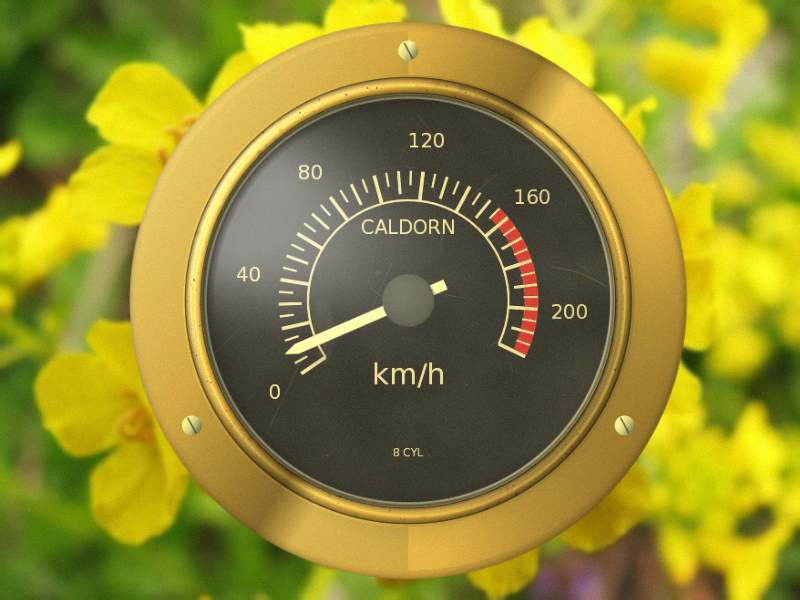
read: 10 km/h
